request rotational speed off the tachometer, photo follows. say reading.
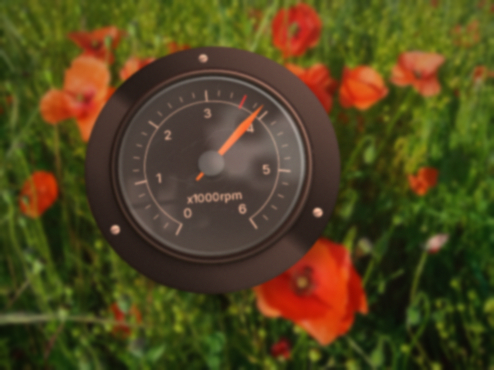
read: 3900 rpm
